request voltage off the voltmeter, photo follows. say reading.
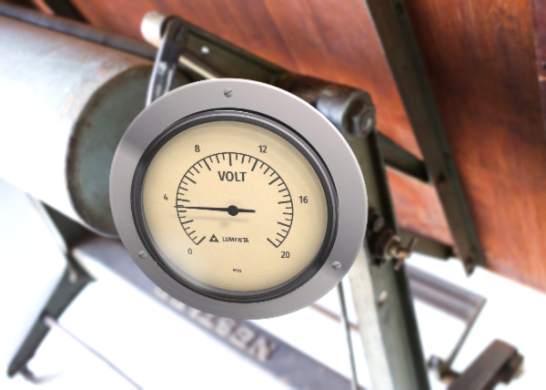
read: 3.5 V
